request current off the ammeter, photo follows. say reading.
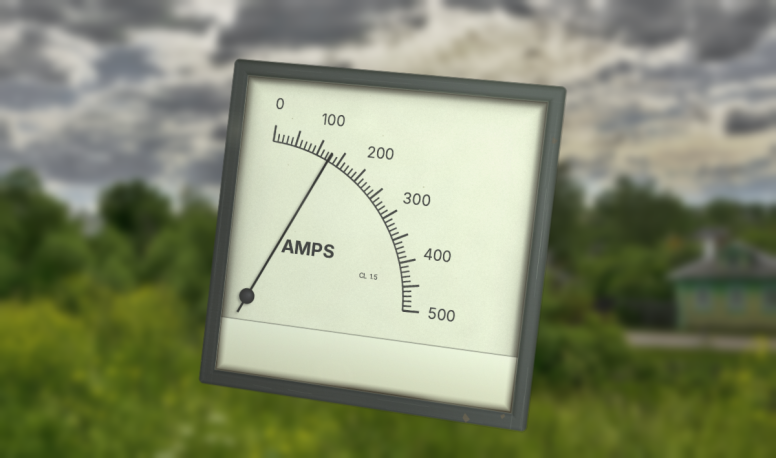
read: 130 A
